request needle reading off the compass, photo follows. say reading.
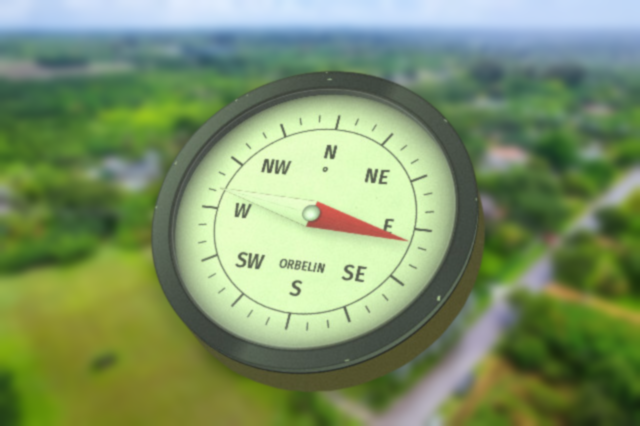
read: 100 °
